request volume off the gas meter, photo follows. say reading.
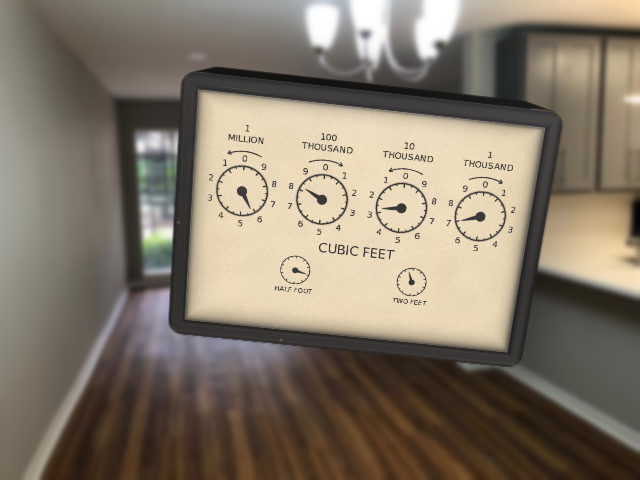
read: 582700 ft³
